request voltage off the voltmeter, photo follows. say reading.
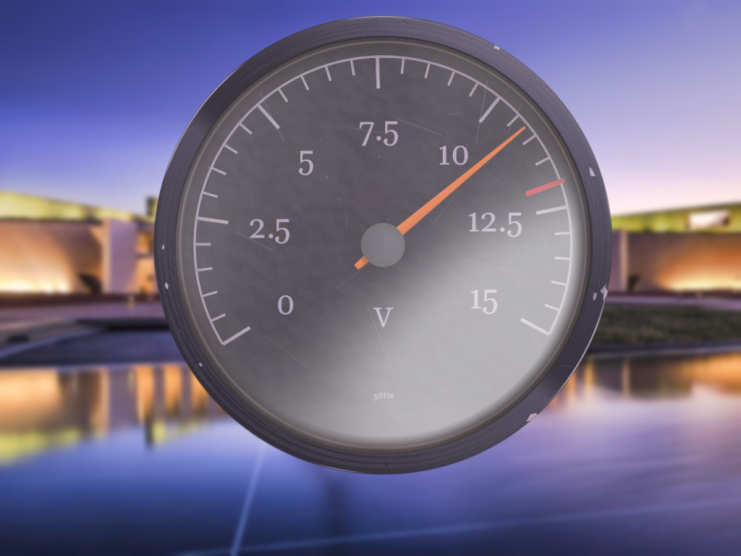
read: 10.75 V
